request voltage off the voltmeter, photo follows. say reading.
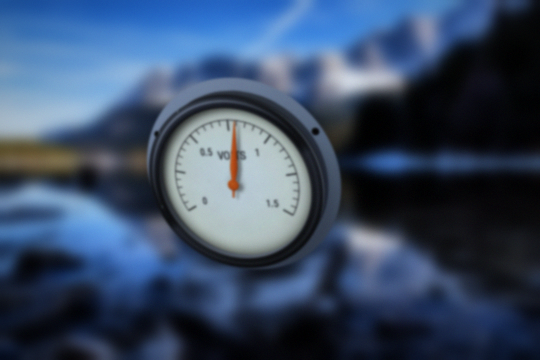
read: 0.8 V
